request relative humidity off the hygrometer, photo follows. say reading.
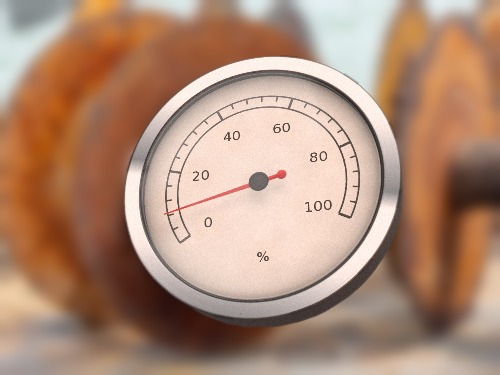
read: 8 %
